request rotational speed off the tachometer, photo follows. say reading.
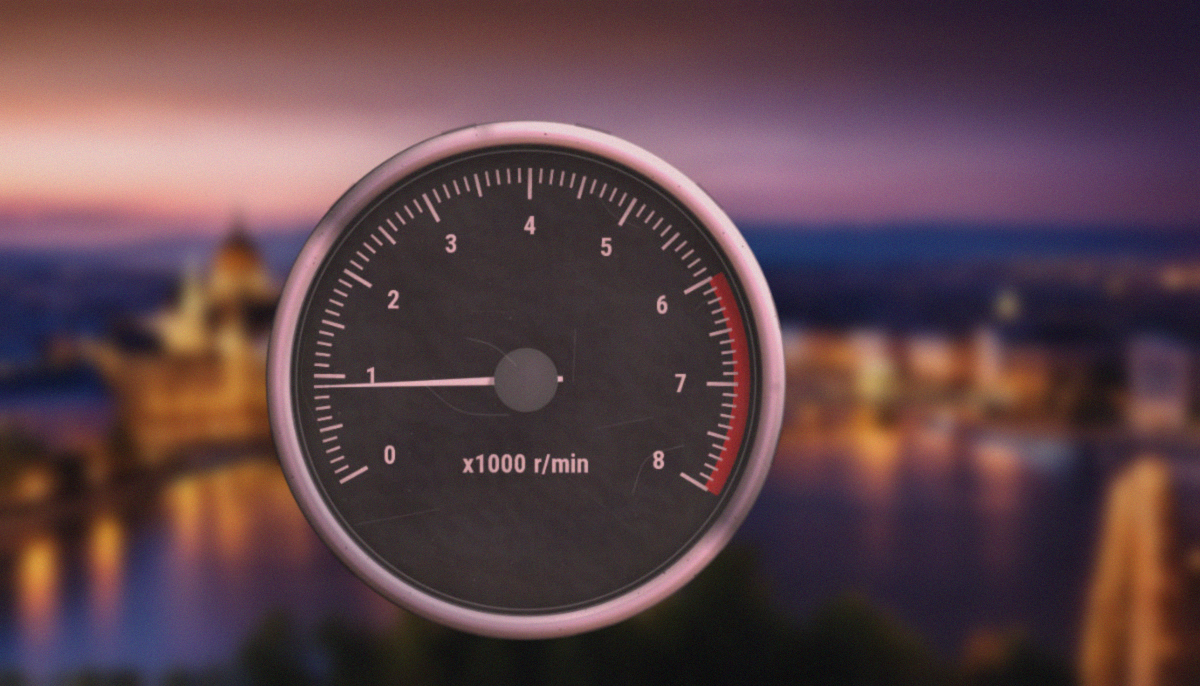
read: 900 rpm
